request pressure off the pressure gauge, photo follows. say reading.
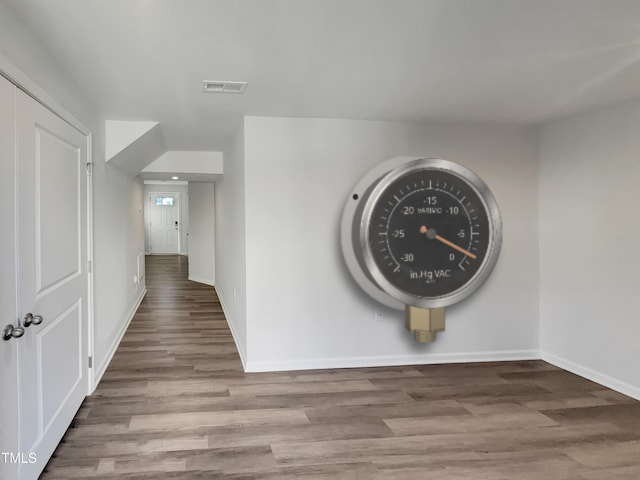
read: -2 inHg
